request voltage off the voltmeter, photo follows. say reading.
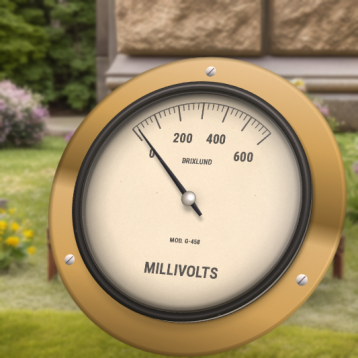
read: 20 mV
